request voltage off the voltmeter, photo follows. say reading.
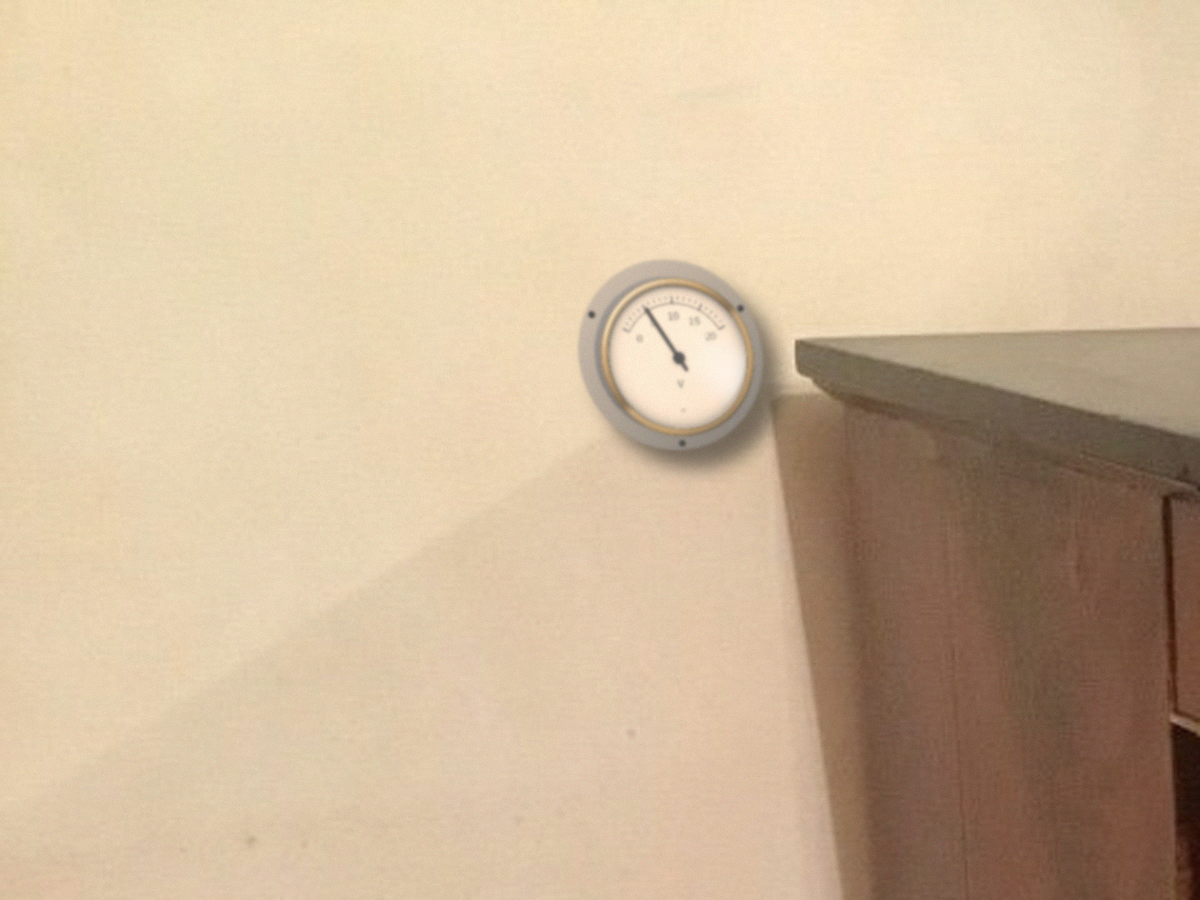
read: 5 V
